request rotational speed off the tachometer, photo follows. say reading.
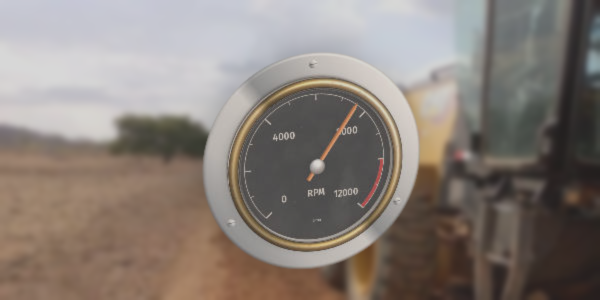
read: 7500 rpm
